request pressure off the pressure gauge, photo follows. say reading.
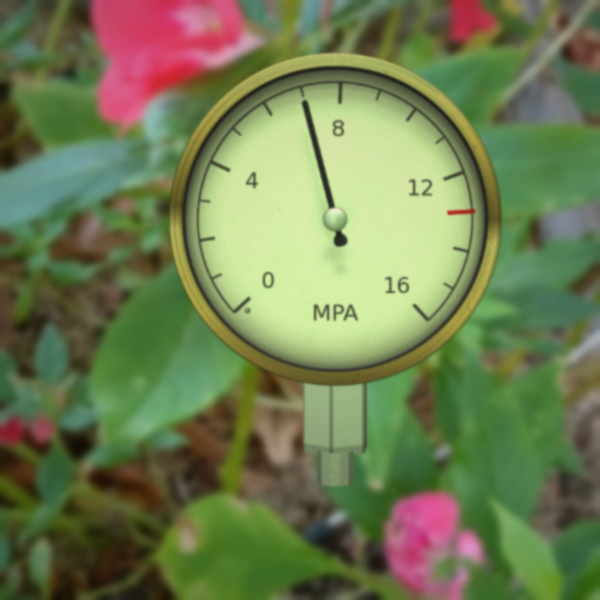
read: 7 MPa
